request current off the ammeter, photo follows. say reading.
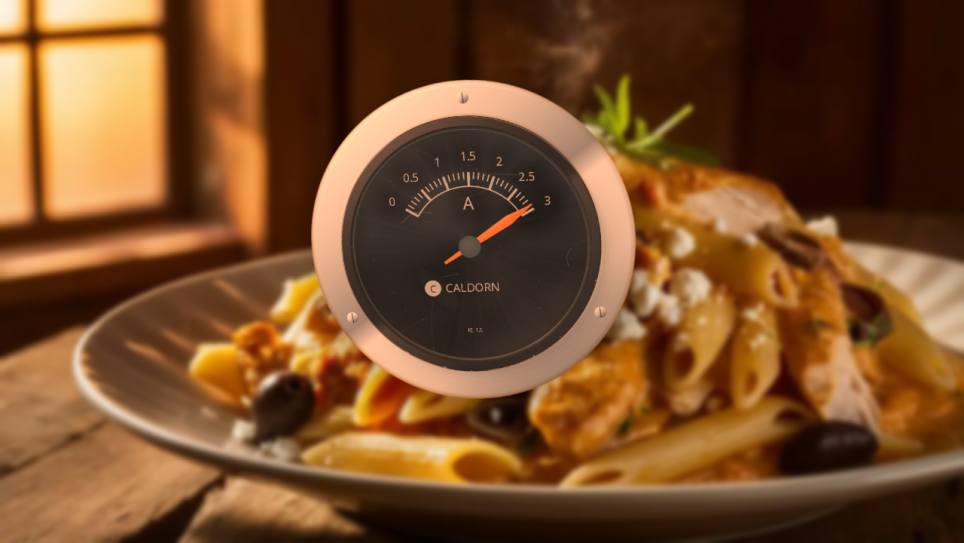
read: 2.9 A
